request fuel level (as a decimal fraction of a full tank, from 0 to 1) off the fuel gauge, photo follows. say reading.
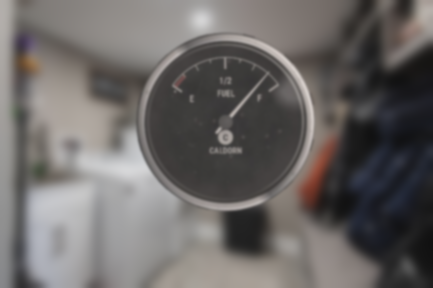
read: 0.875
